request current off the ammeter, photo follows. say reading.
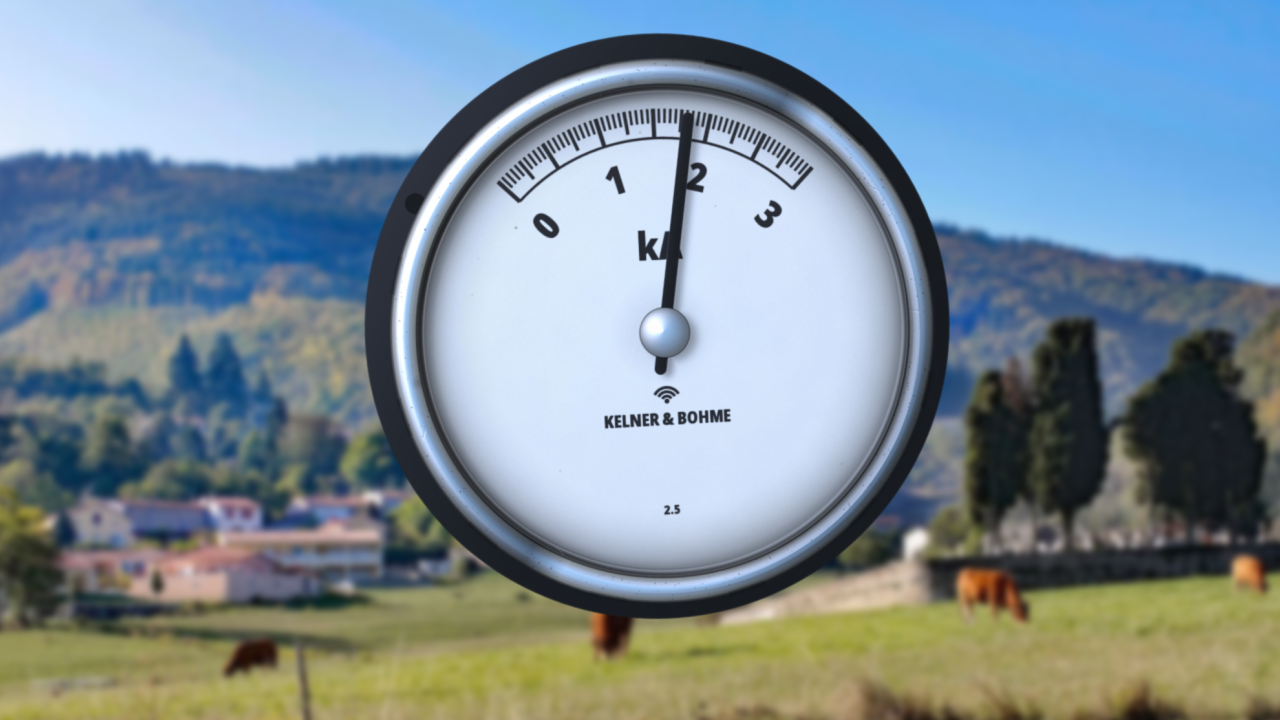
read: 1.8 kA
